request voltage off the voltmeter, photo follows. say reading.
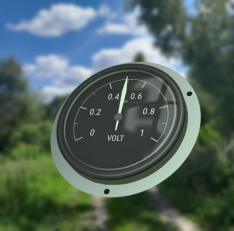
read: 0.5 V
